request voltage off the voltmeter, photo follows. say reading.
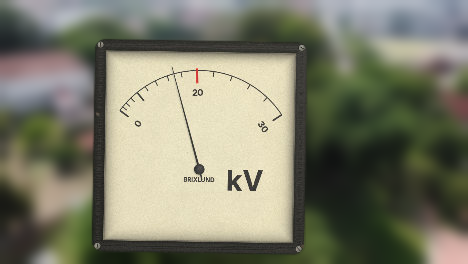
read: 17 kV
